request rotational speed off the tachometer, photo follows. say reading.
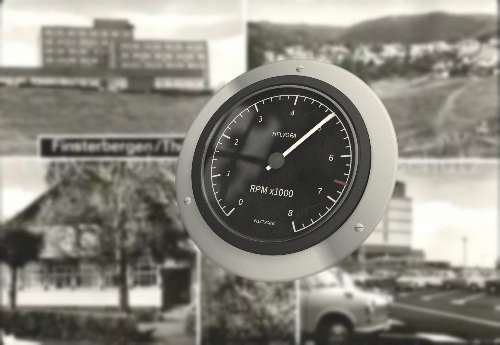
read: 5000 rpm
